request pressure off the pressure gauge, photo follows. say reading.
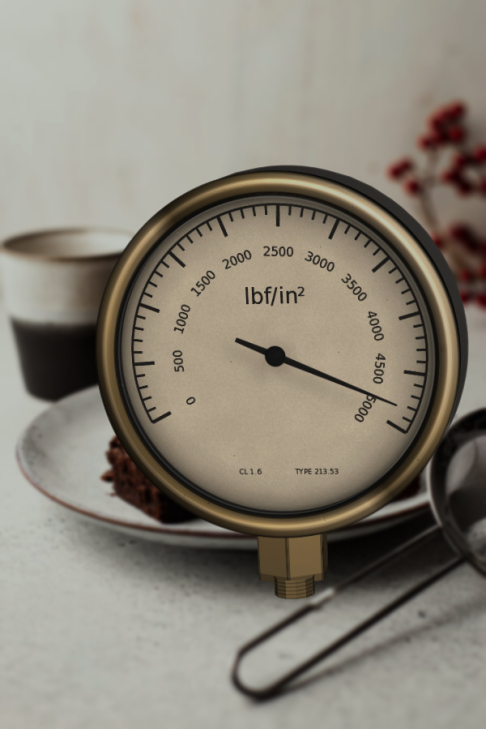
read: 4800 psi
